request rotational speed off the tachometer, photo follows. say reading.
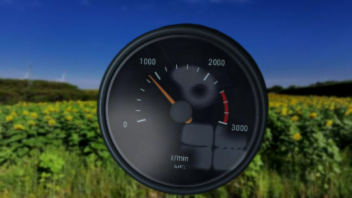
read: 900 rpm
